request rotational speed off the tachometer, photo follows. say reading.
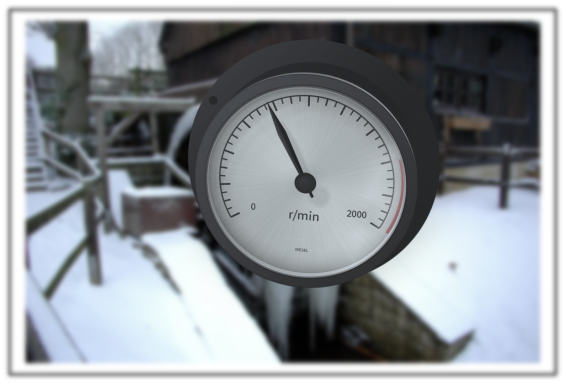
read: 775 rpm
